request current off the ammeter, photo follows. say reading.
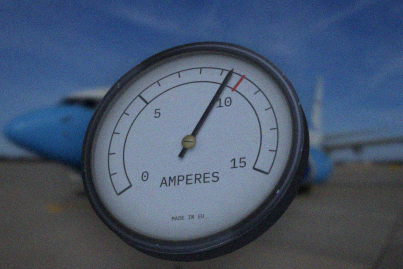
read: 9.5 A
